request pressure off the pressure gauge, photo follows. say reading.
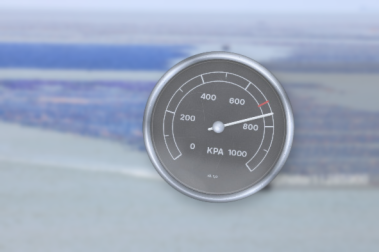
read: 750 kPa
